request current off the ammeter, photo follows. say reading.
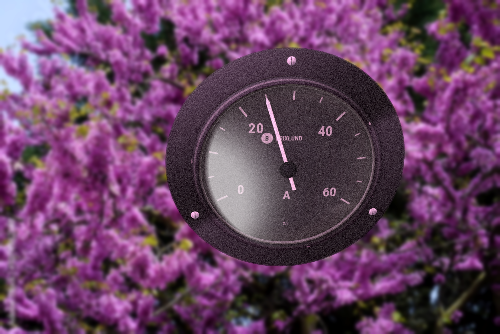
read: 25 A
